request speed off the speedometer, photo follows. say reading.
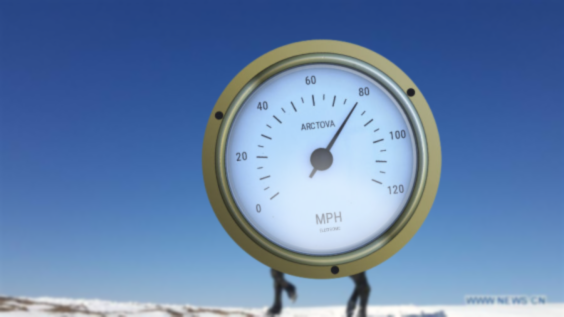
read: 80 mph
